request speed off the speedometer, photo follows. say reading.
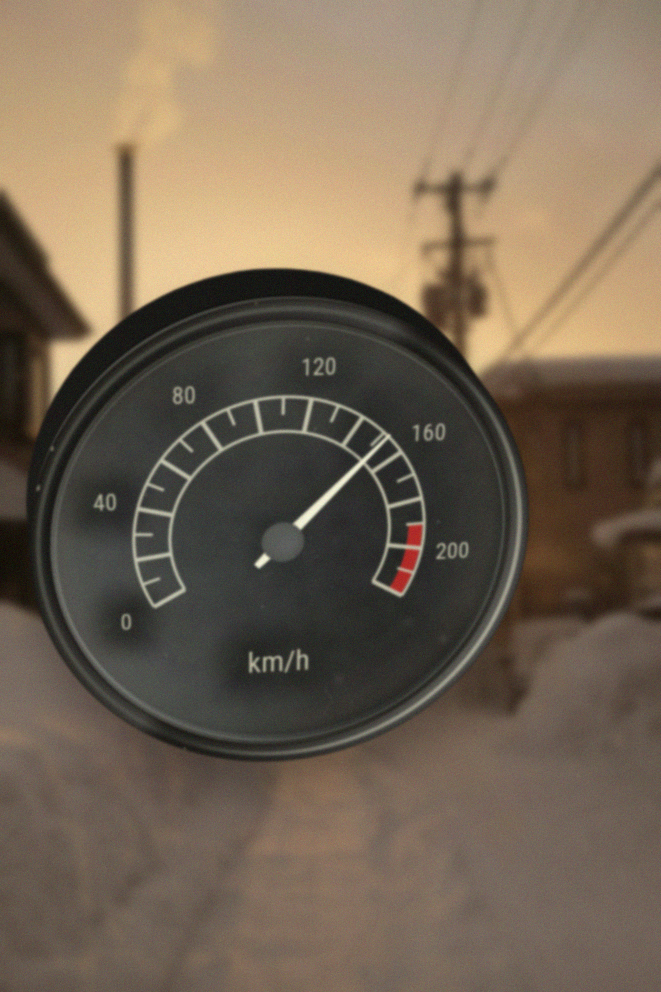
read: 150 km/h
